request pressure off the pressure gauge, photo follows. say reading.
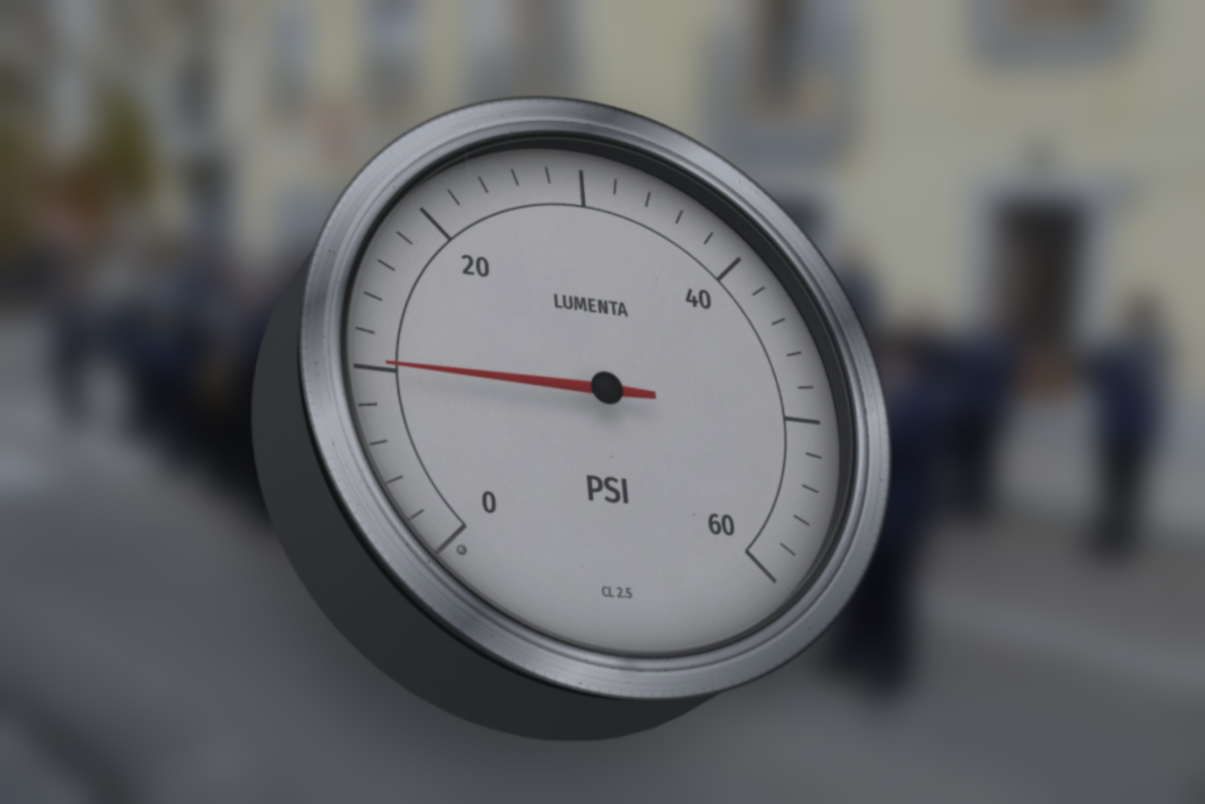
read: 10 psi
